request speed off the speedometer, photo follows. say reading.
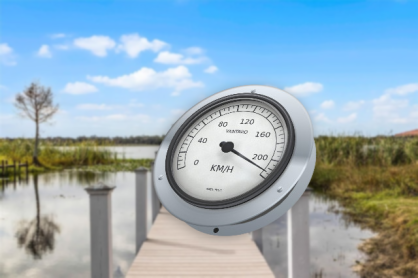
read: 215 km/h
